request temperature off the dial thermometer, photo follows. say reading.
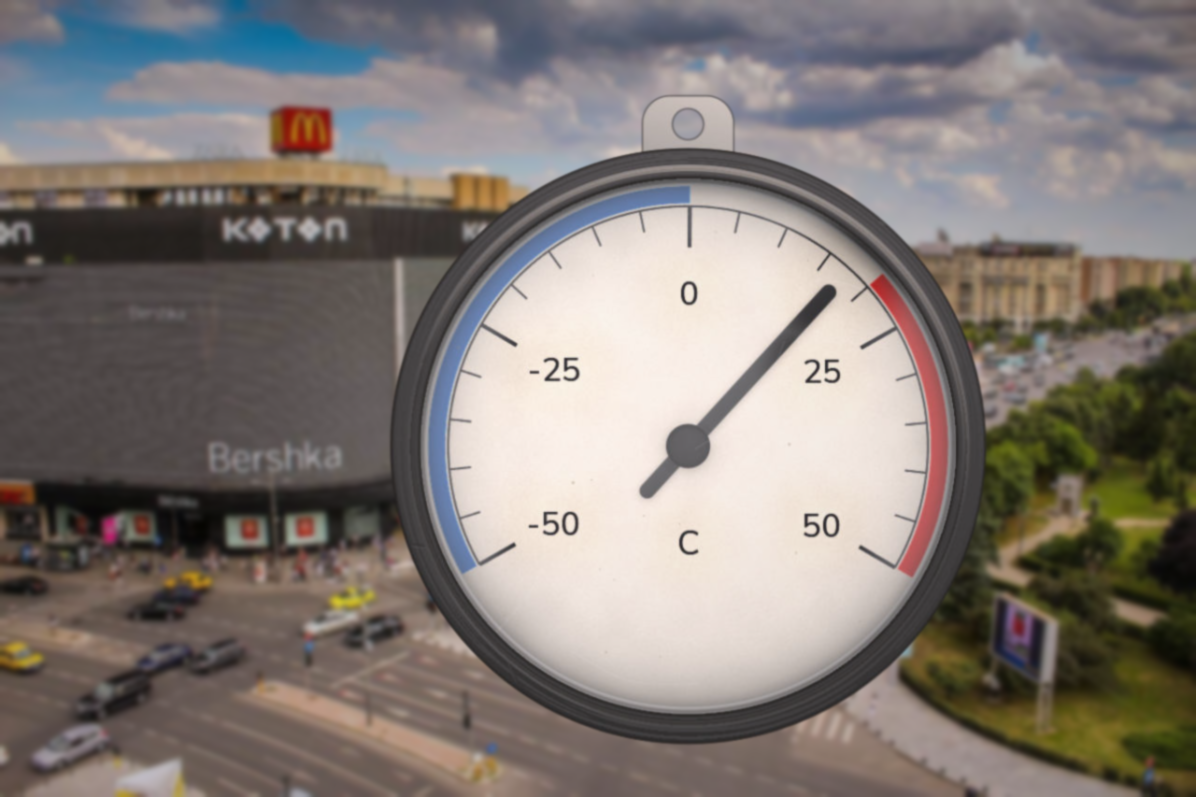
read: 17.5 °C
